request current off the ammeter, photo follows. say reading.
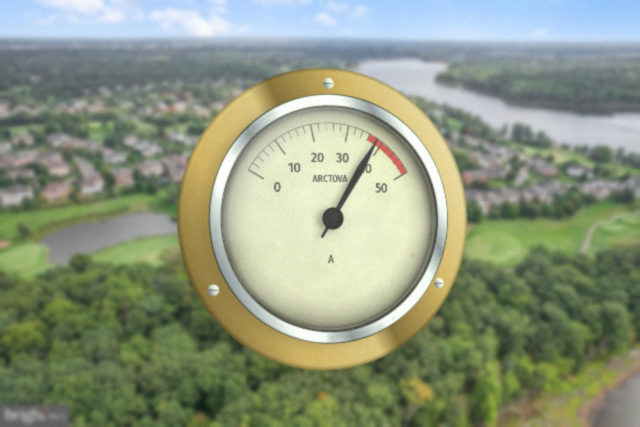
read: 38 A
